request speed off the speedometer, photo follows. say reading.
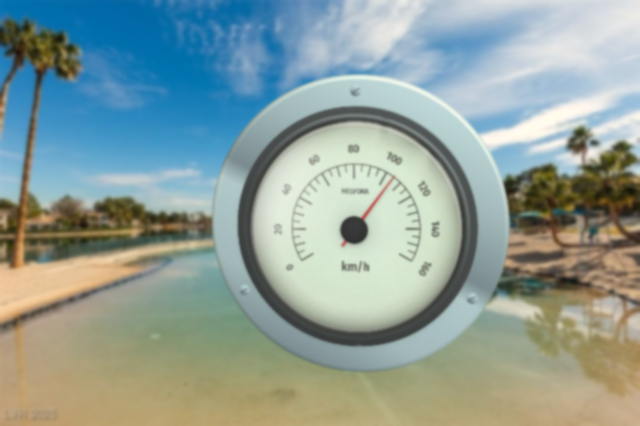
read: 105 km/h
